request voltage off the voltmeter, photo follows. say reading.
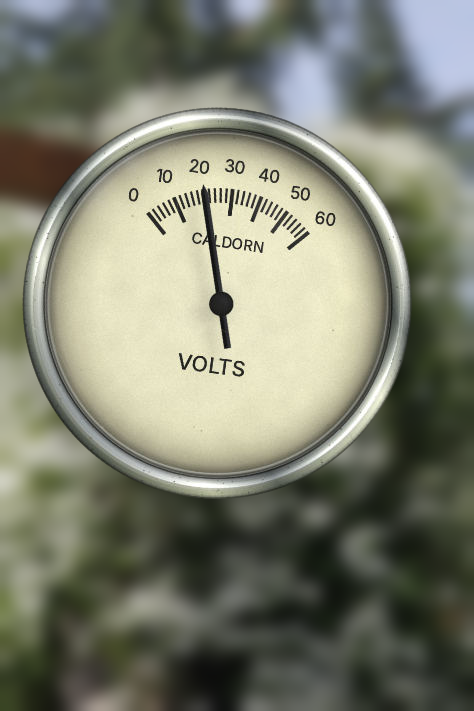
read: 20 V
